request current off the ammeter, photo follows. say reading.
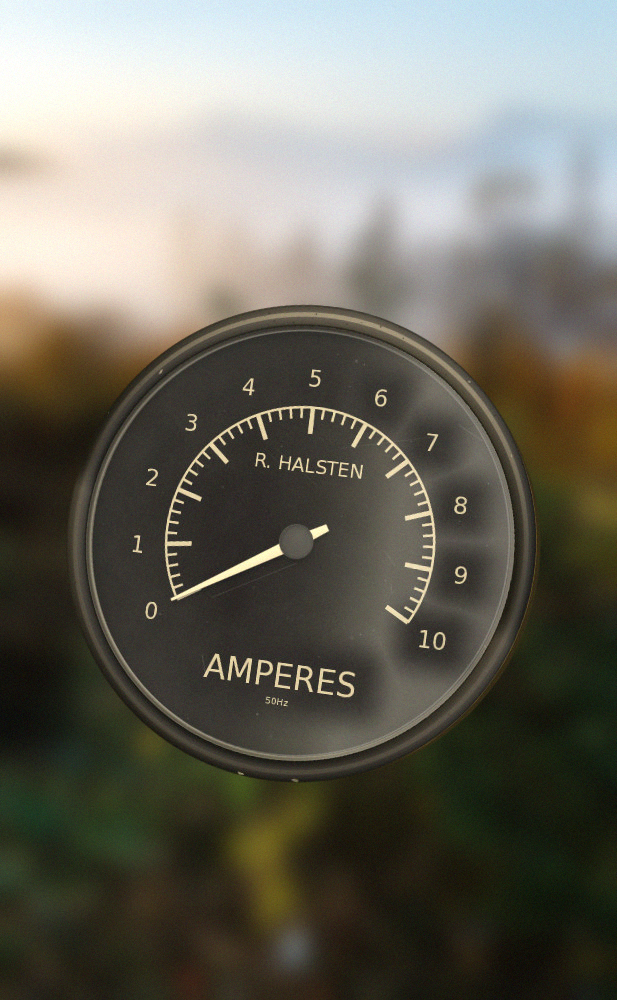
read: 0 A
